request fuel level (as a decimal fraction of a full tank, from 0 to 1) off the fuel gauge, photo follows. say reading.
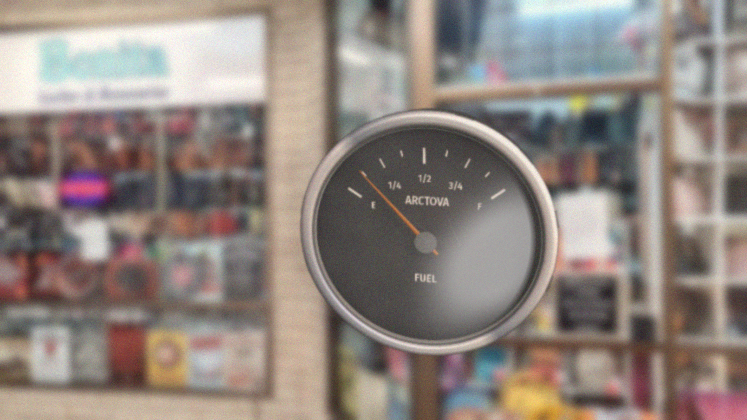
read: 0.125
